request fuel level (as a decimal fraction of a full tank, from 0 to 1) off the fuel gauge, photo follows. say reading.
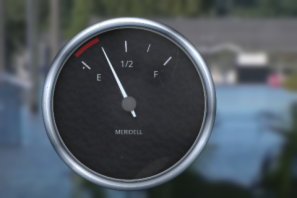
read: 0.25
